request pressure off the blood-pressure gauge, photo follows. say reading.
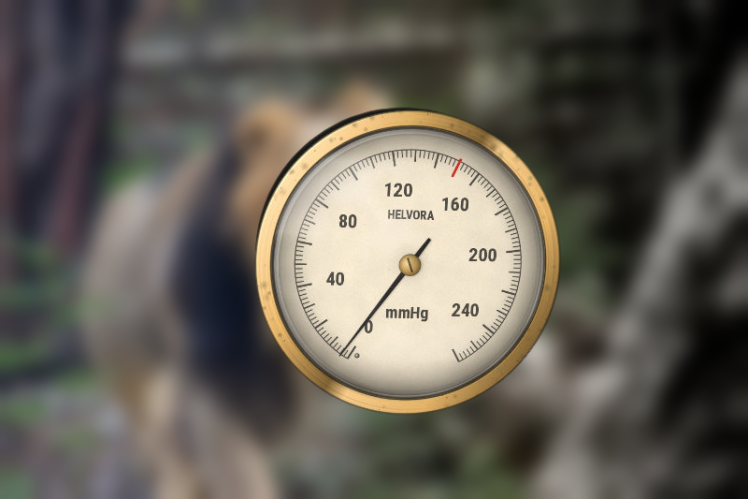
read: 4 mmHg
